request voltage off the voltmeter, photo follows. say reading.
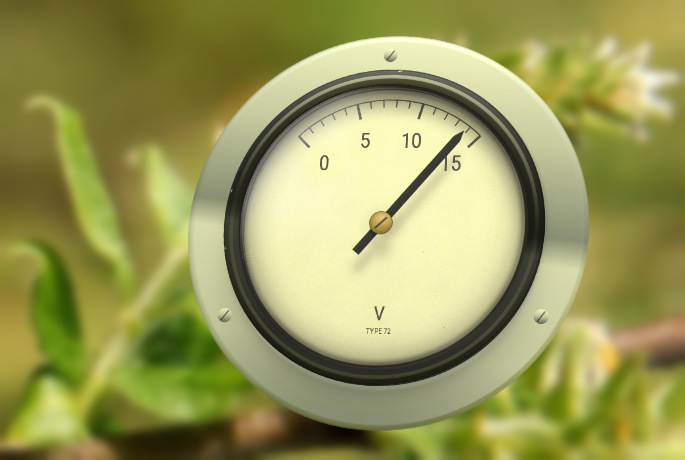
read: 14 V
